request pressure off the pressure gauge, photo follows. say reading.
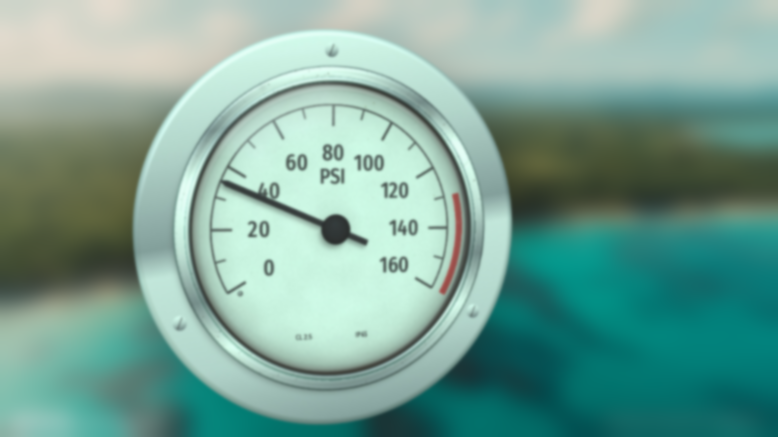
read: 35 psi
